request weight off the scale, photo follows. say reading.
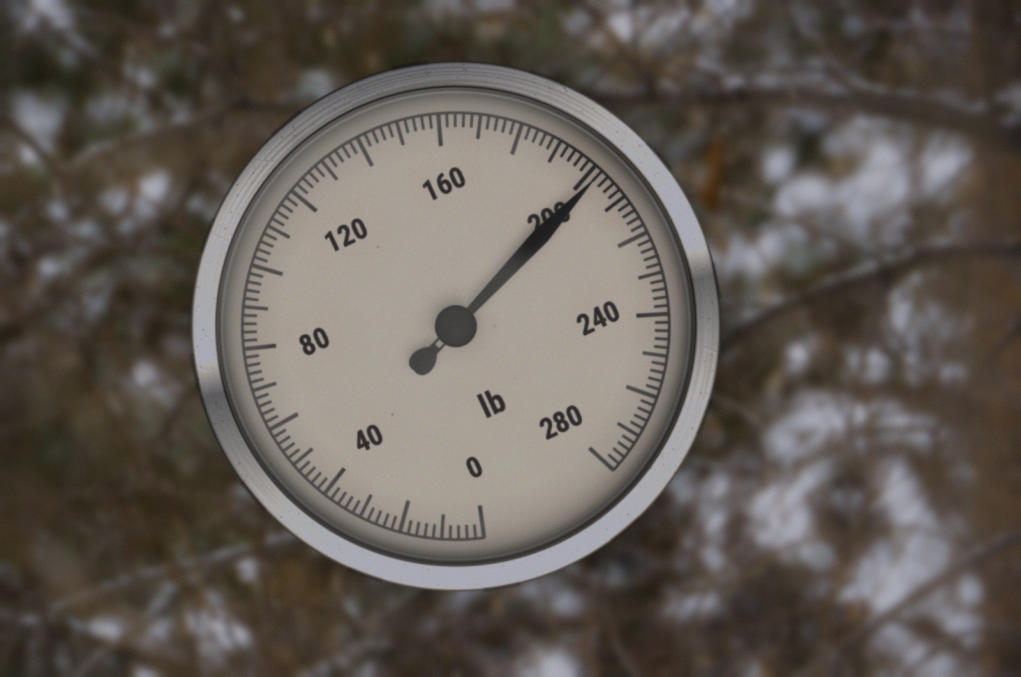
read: 202 lb
